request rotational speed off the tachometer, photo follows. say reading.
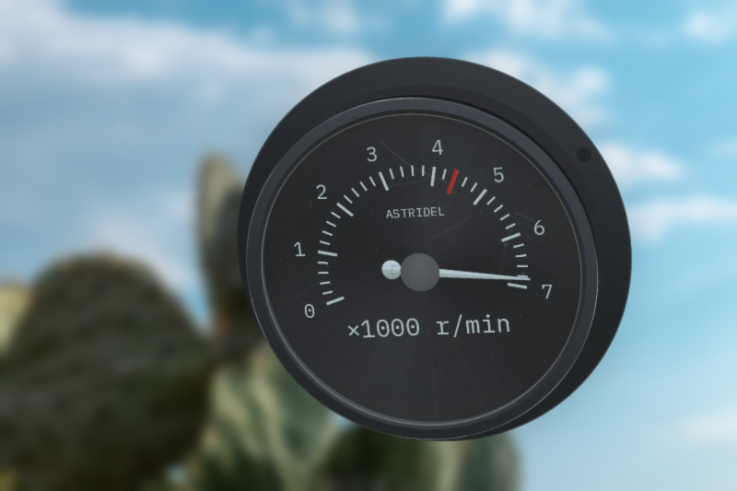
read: 6800 rpm
